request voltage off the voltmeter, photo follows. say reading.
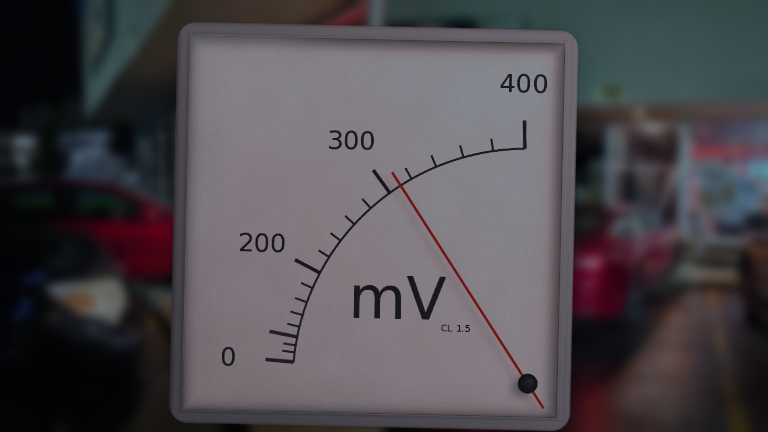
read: 310 mV
